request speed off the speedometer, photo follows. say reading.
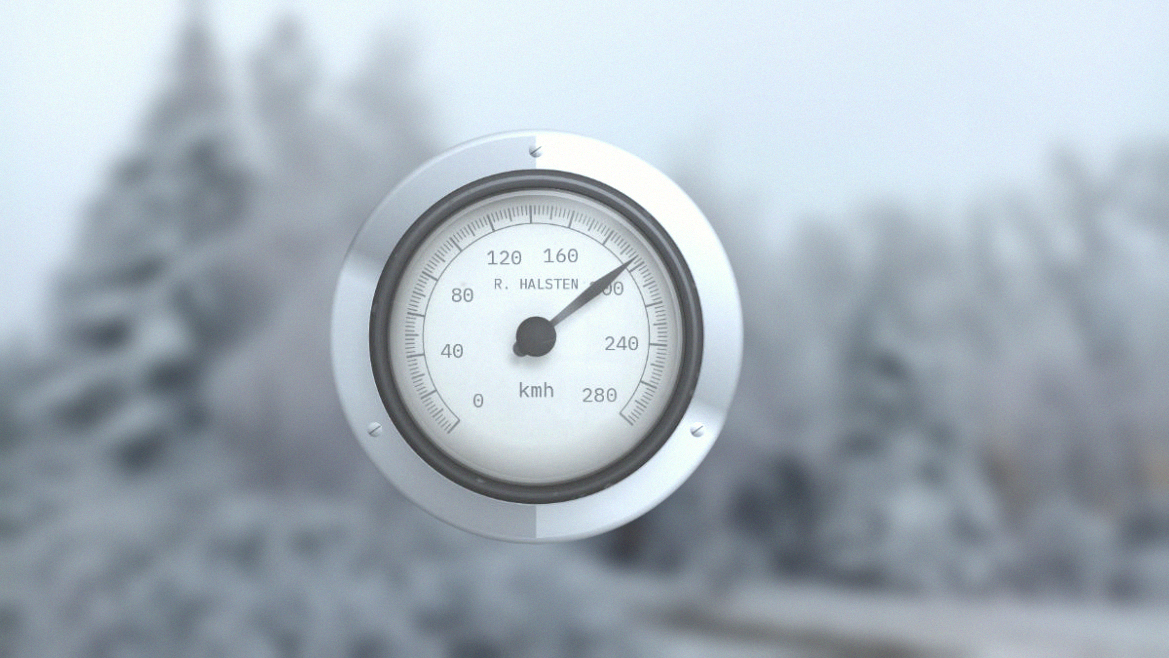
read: 196 km/h
